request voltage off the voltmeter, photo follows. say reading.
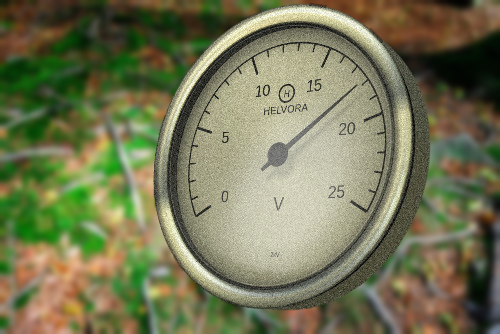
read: 18 V
